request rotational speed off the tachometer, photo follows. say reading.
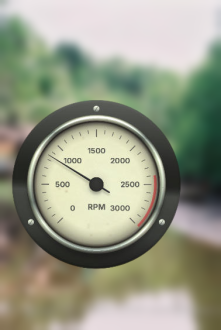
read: 850 rpm
